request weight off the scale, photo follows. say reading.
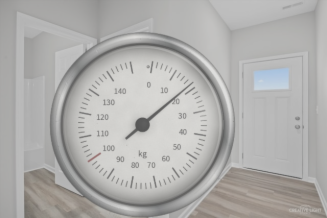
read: 18 kg
